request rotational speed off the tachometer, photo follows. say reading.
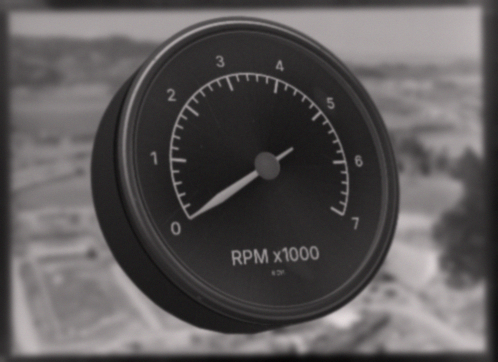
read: 0 rpm
